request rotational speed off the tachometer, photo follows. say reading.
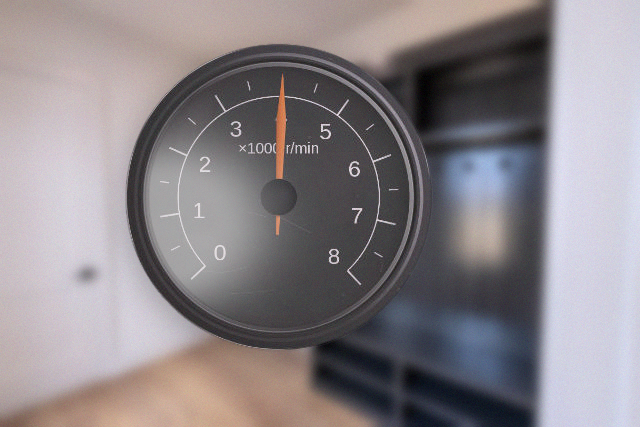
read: 4000 rpm
